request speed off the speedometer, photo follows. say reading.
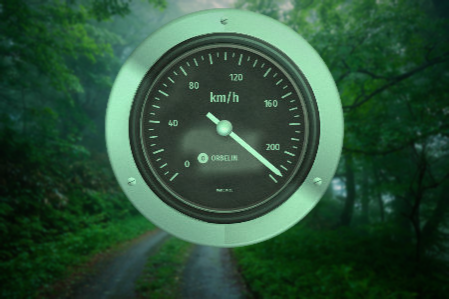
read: 215 km/h
